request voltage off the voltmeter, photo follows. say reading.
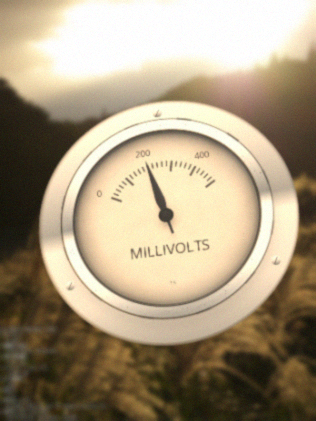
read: 200 mV
